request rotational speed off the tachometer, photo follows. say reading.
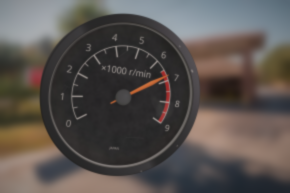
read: 6750 rpm
